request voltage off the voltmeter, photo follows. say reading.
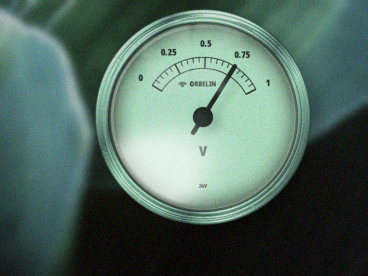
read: 0.75 V
